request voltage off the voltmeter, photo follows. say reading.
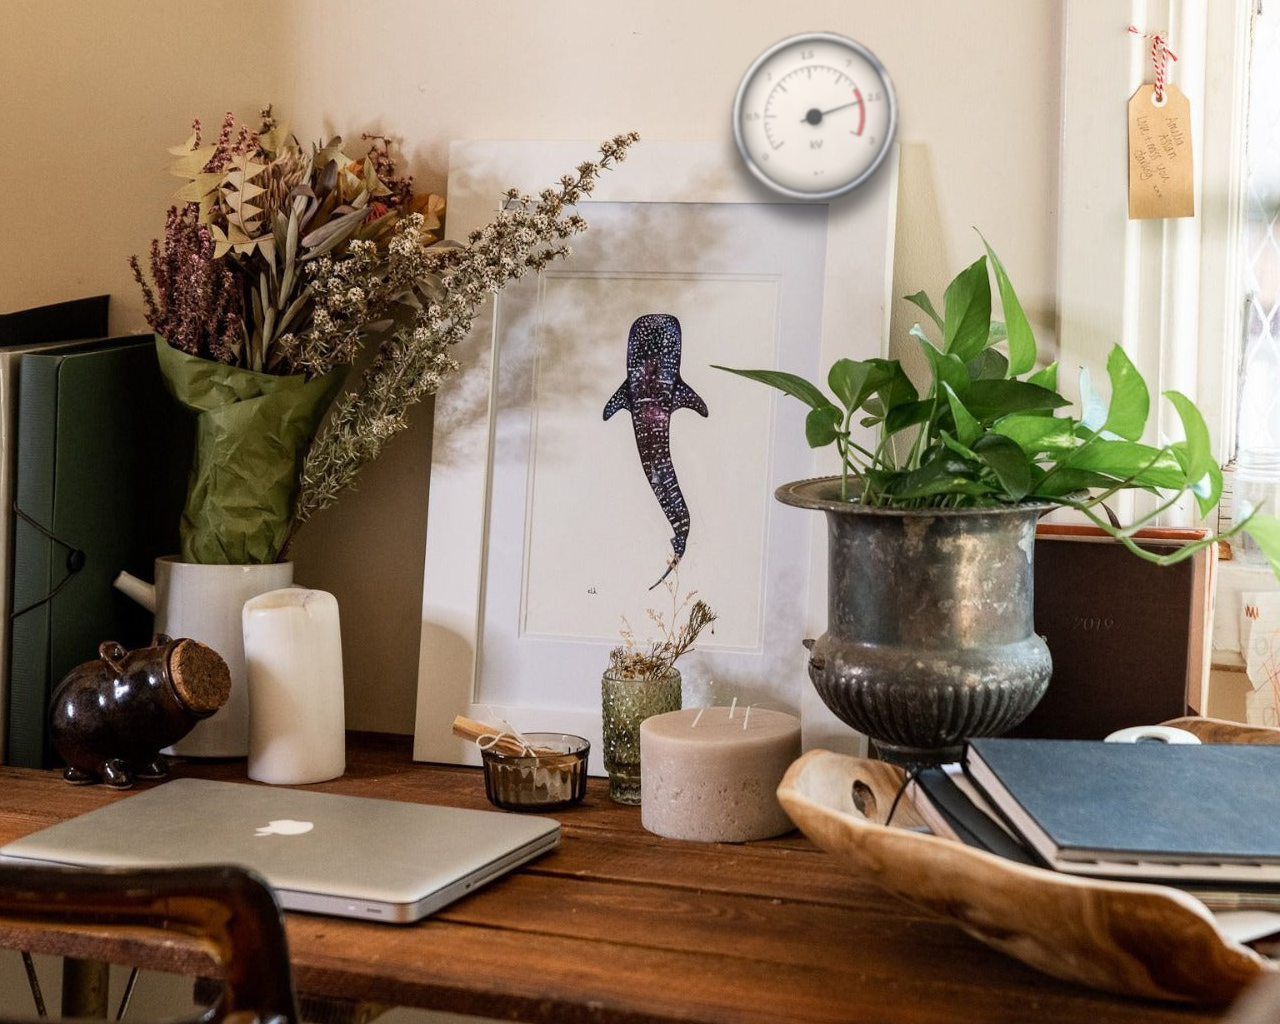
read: 2.5 kV
